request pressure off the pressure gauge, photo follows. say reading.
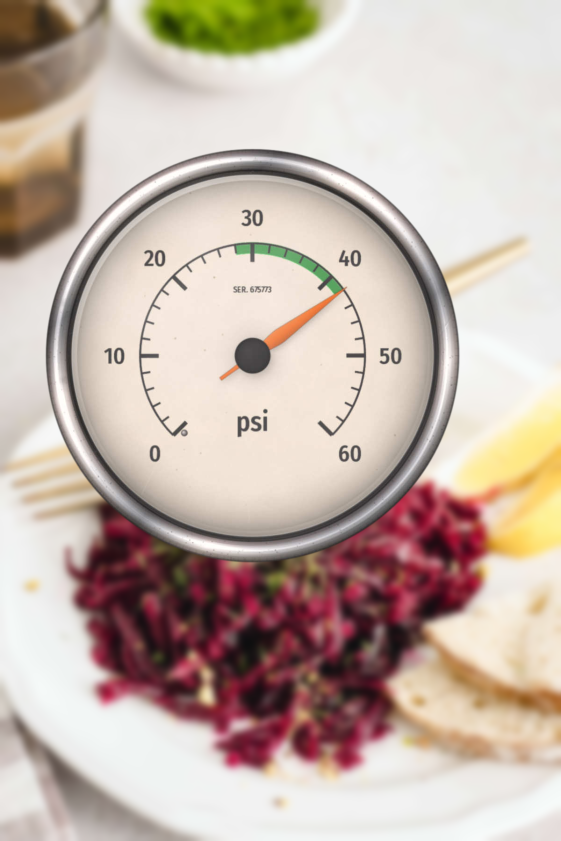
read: 42 psi
